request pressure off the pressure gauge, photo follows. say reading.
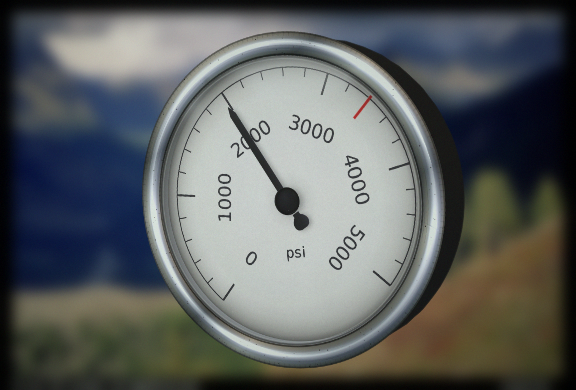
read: 2000 psi
